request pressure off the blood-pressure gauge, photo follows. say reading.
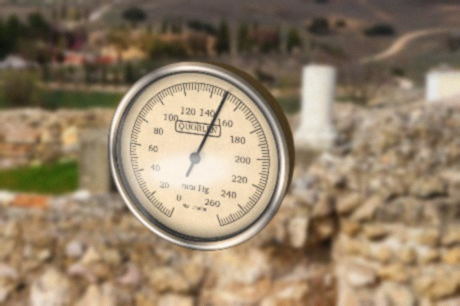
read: 150 mmHg
